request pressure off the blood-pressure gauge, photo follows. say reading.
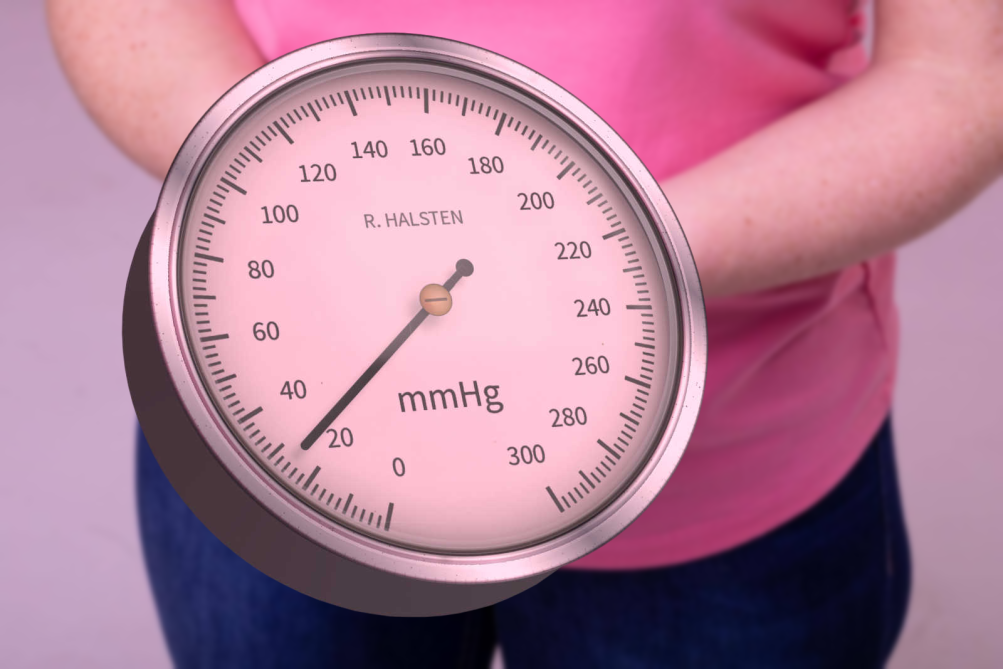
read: 26 mmHg
